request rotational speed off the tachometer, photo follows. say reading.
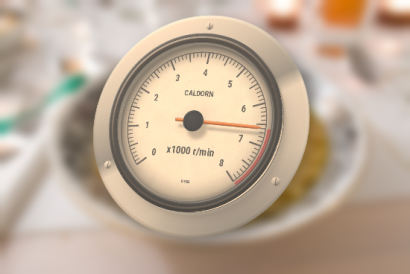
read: 6600 rpm
